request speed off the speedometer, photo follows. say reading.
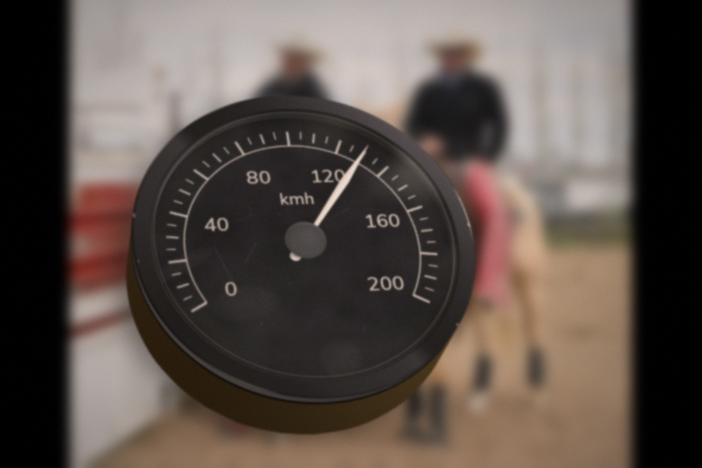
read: 130 km/h
